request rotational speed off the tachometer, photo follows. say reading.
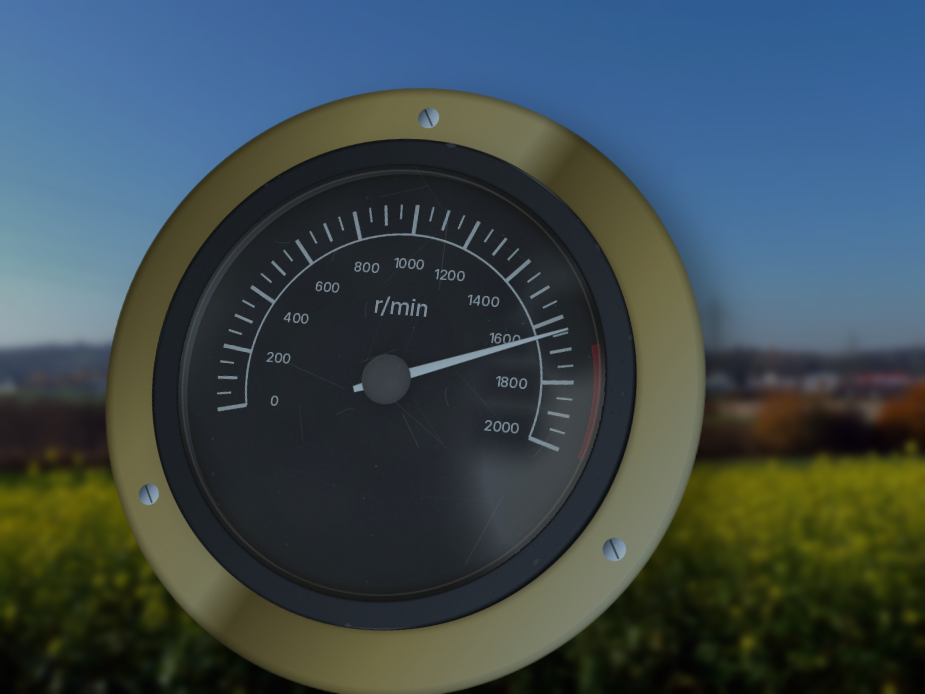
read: 1650 rpm
